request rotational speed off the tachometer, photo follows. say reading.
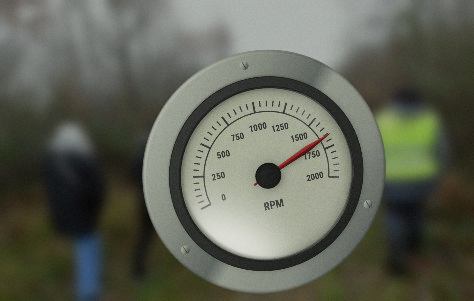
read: 1650 rpm
